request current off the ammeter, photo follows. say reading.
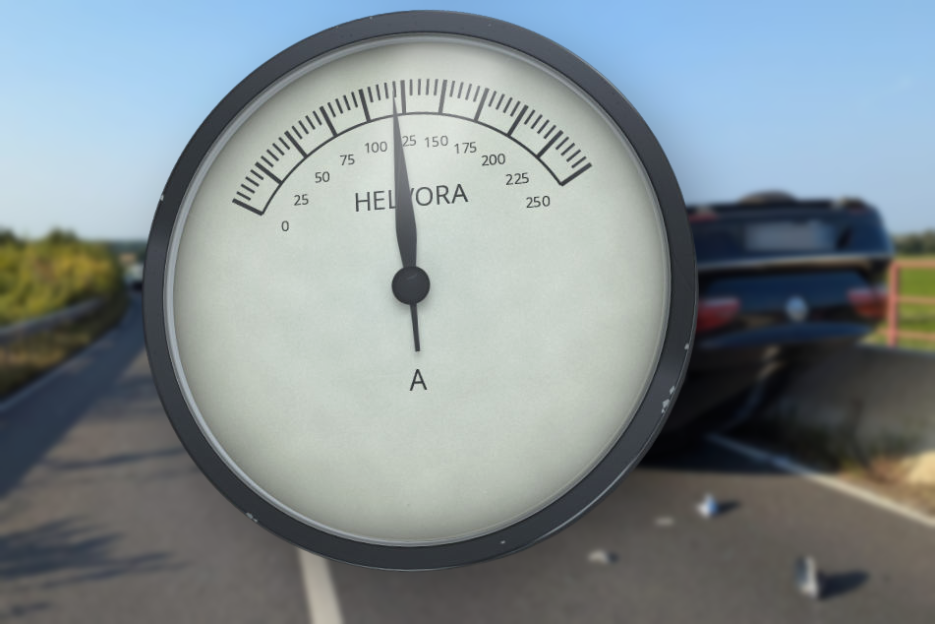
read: 120 A
